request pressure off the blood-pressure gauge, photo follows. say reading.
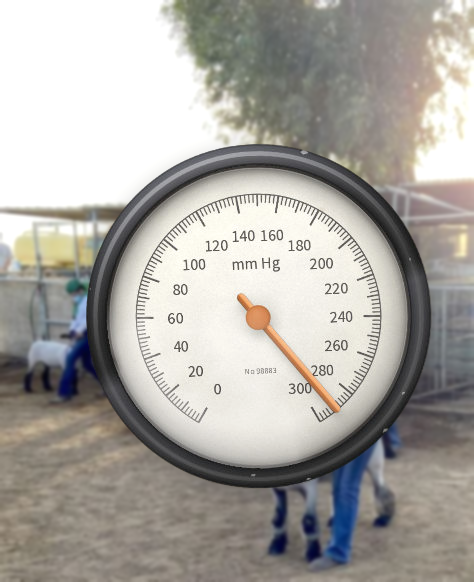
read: 290 mmHg
